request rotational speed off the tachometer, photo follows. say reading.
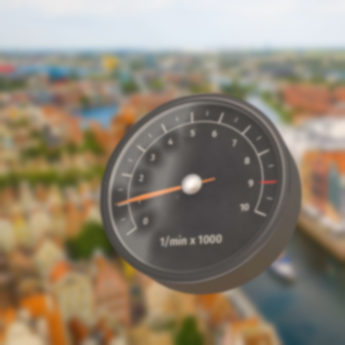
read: 1000 rpm
